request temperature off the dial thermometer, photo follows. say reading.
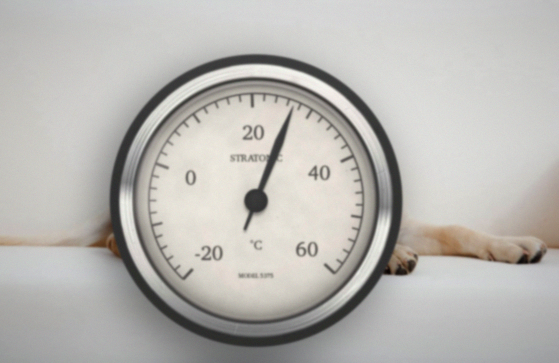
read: 27 °C
